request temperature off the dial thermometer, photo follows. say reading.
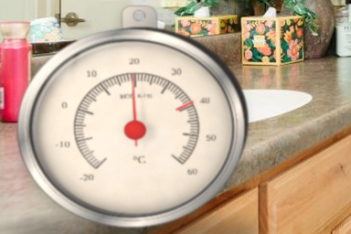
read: 20 °C
